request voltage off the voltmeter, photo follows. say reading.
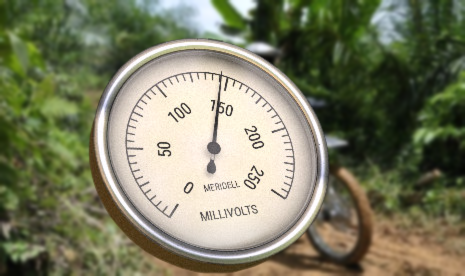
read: 145 mV
